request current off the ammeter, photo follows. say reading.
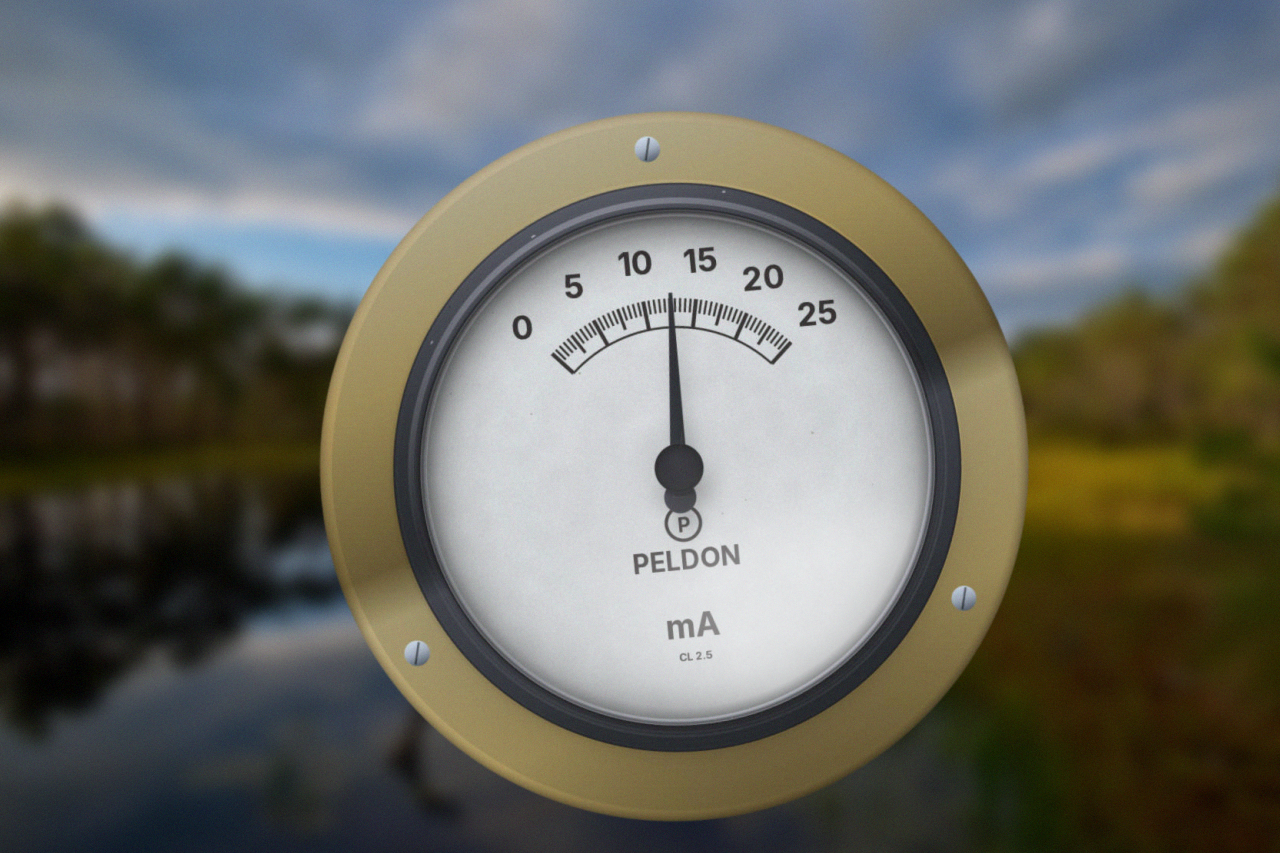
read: 12.5 mA
